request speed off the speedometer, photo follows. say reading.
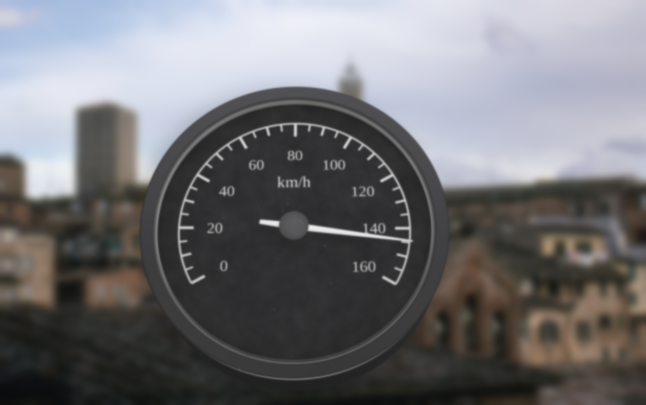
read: 145 km/h
